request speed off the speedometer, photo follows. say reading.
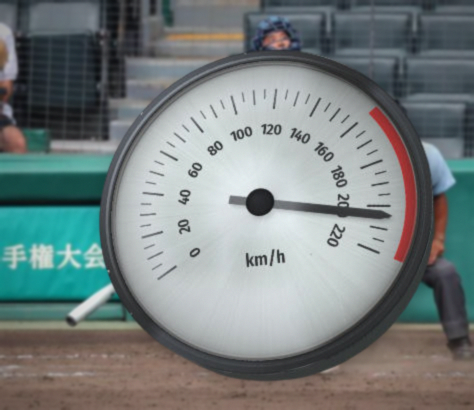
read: 205 km/h
